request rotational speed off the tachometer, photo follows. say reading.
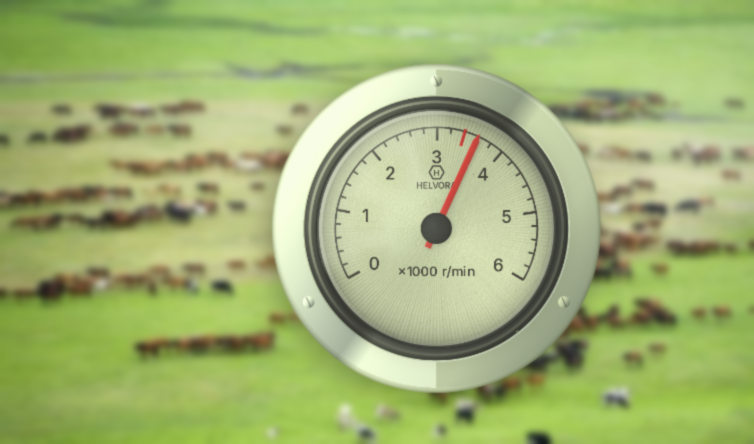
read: 3600 rpm
